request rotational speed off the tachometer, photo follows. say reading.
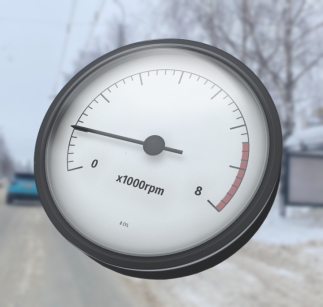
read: 1000 rpm
